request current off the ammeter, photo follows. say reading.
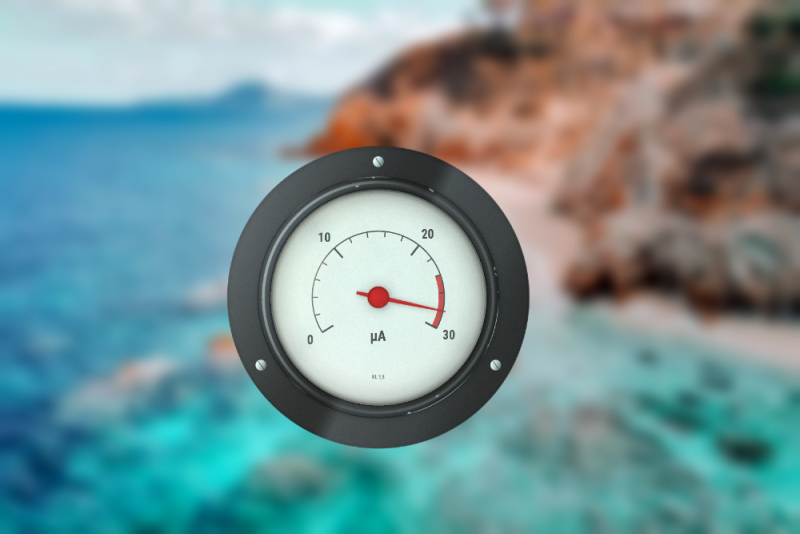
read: 28 µA
